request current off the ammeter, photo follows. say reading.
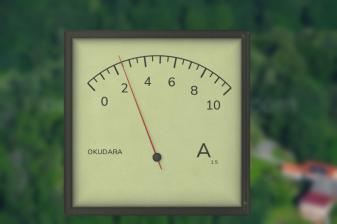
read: 2.5 A
